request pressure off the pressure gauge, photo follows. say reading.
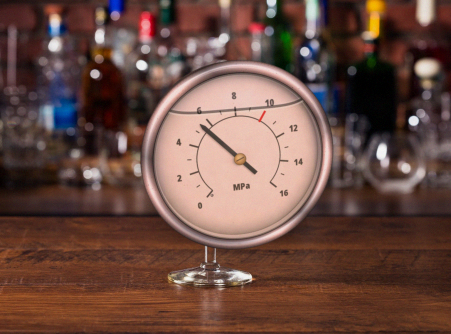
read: 5.5 MPa
